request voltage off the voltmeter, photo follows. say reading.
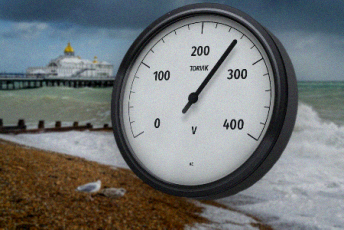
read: 260 V
